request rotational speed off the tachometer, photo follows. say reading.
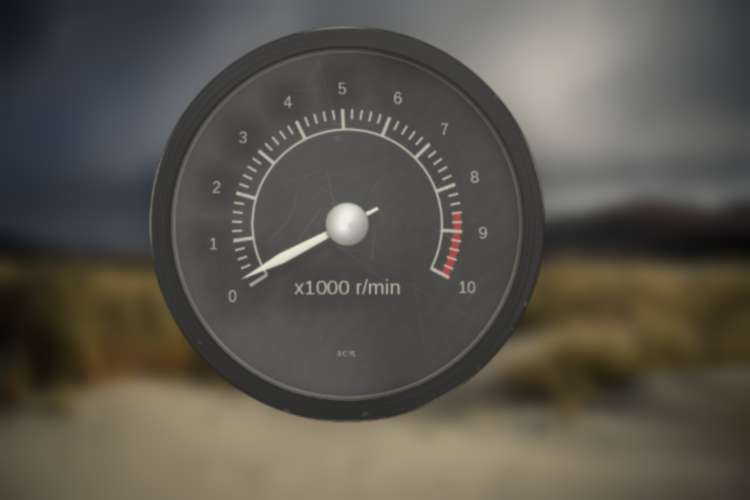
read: 200 rpm
